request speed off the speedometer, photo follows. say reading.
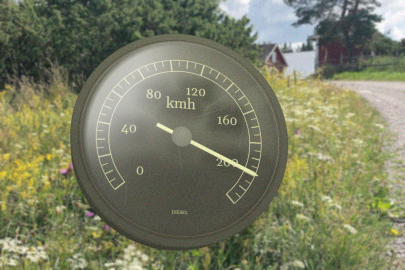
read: 200 km/h
